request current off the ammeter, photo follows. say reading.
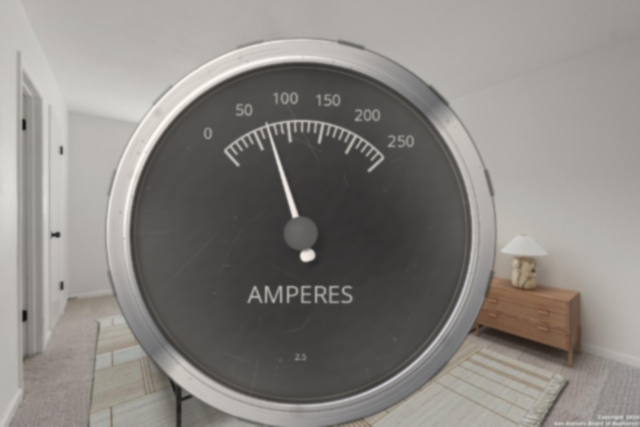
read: 70 A
